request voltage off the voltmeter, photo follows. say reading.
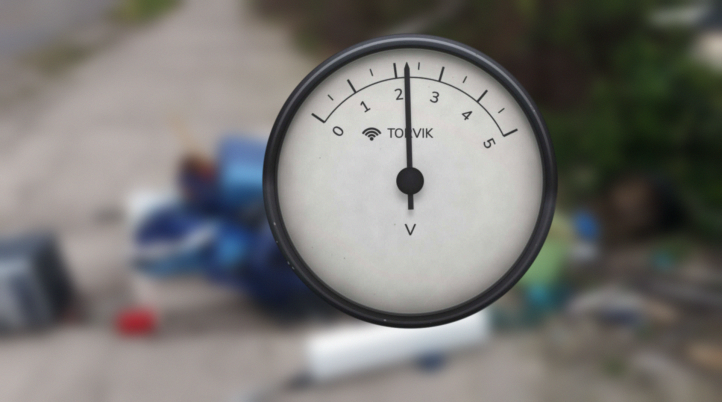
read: 2.25 V
